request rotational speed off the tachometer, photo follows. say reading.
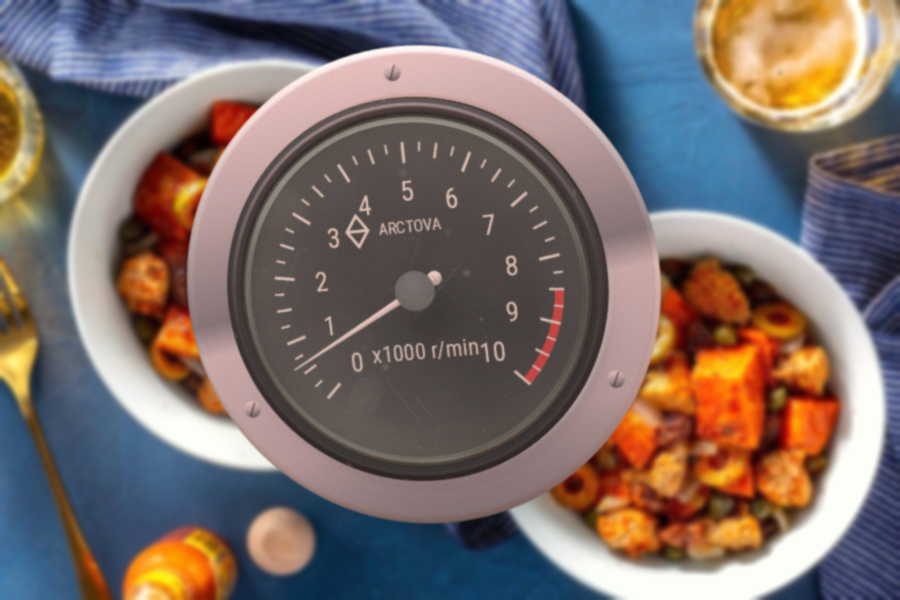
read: 625 rpm
